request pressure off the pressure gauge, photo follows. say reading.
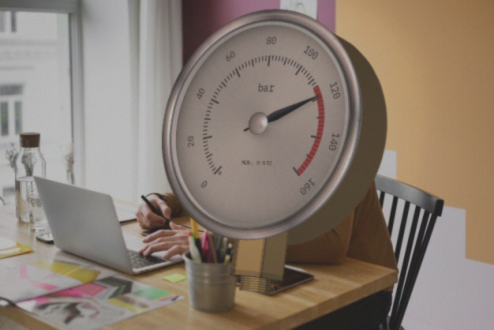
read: 120 bar
